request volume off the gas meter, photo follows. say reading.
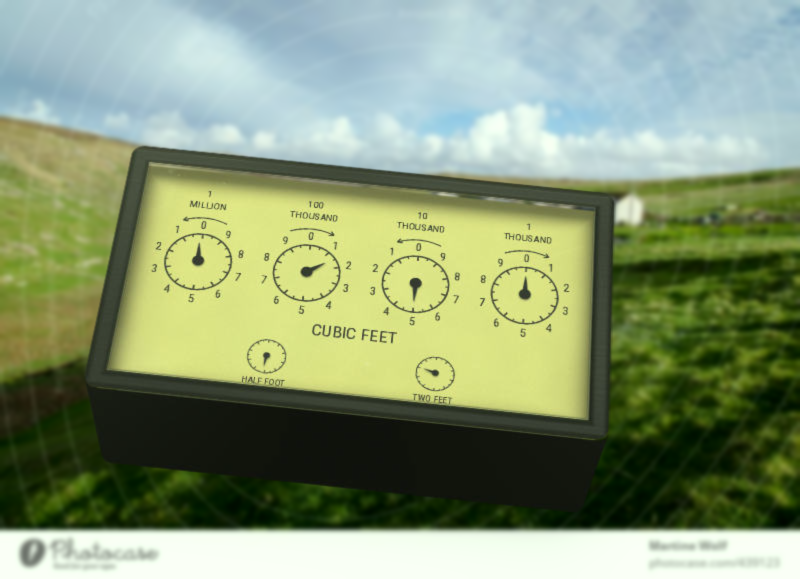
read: 15000 ft³
